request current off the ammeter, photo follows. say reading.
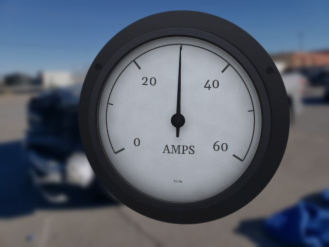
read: 30 A
